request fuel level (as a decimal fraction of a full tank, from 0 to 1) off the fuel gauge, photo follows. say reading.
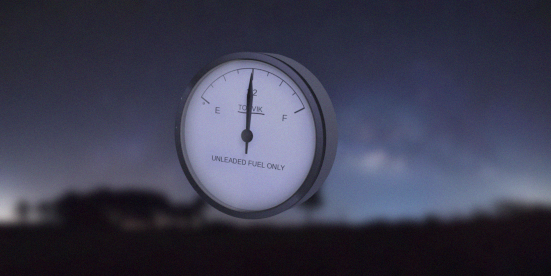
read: 0.5
